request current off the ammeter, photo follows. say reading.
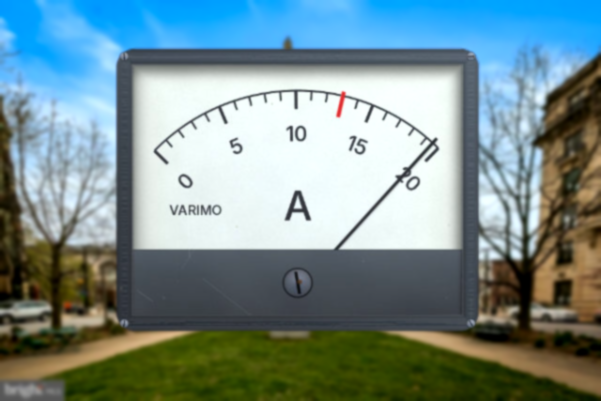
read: 19.5 A
